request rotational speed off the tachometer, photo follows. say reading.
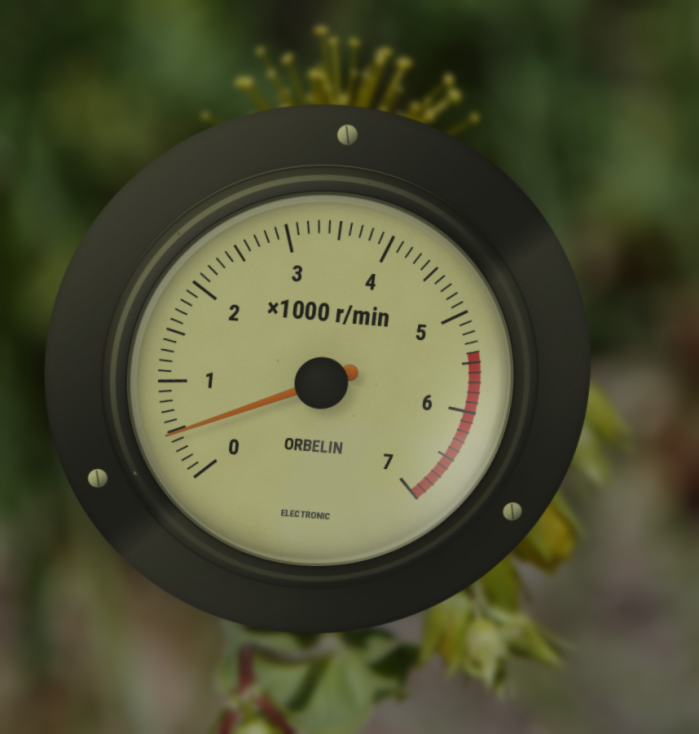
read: 500 rpm
